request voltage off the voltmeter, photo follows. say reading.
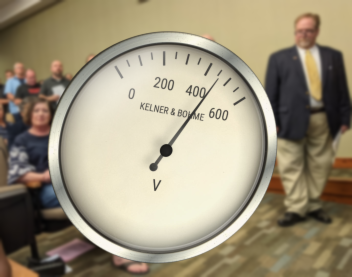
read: 450 V
